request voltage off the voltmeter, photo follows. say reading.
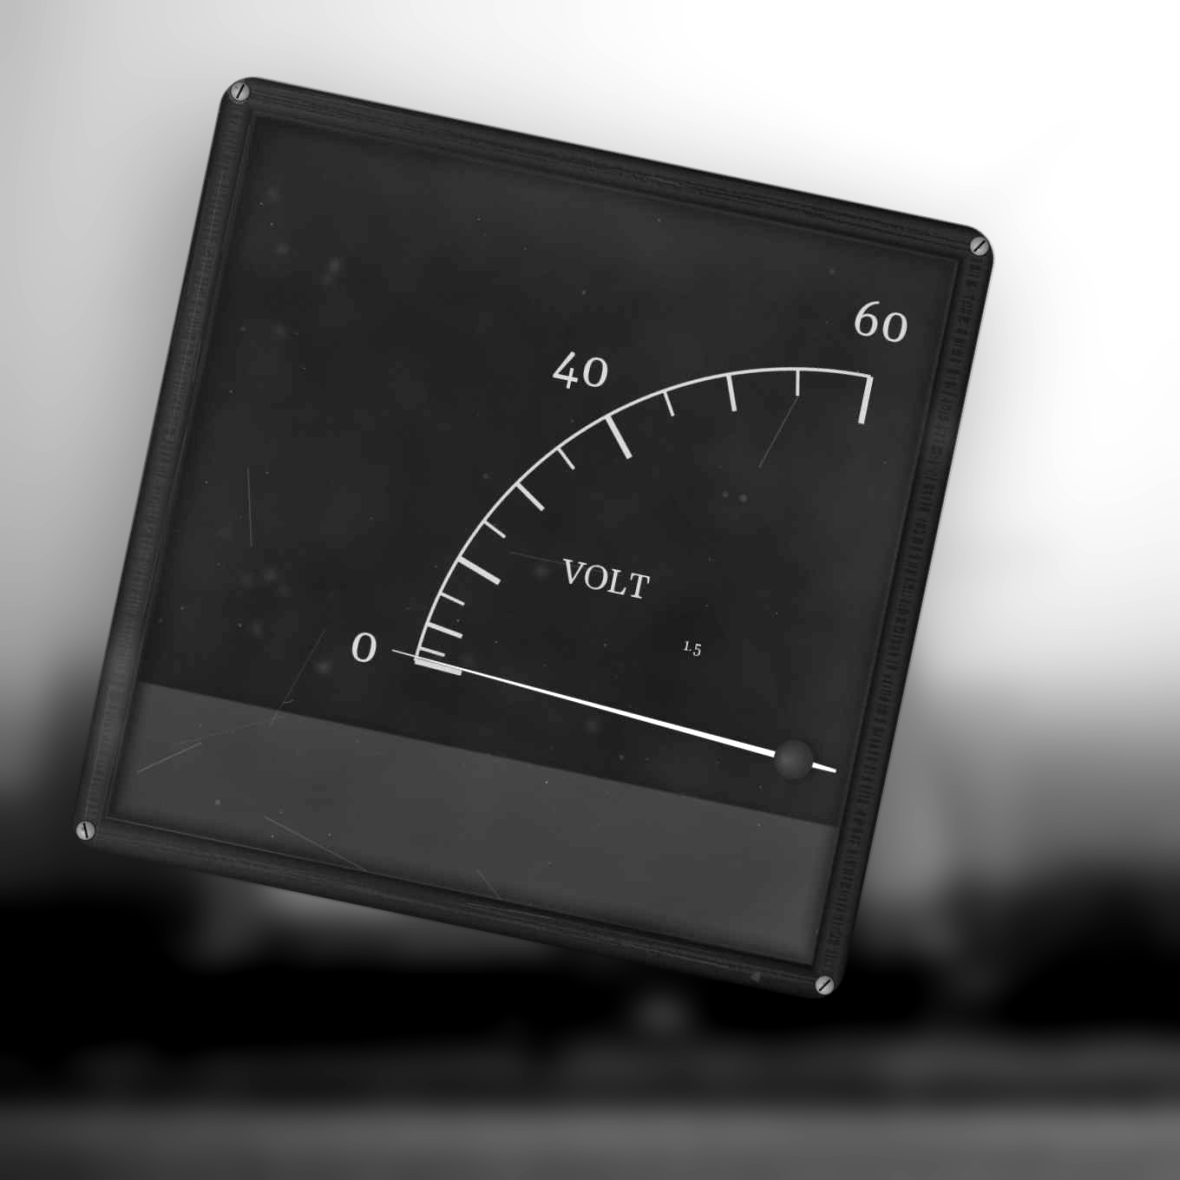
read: 2.5 V
